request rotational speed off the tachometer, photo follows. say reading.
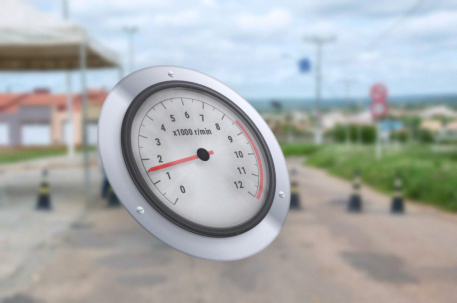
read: 1500 rpm
